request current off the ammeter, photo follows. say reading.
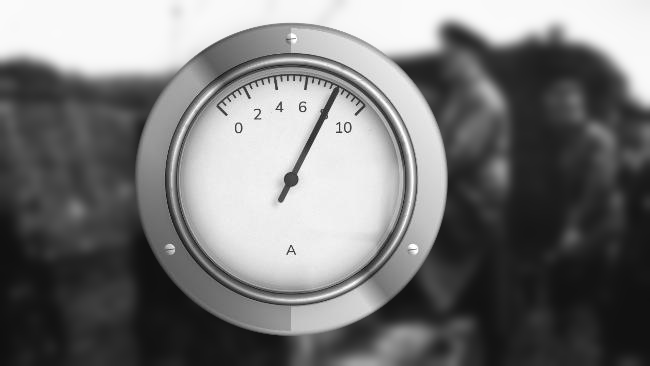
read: 8 A
